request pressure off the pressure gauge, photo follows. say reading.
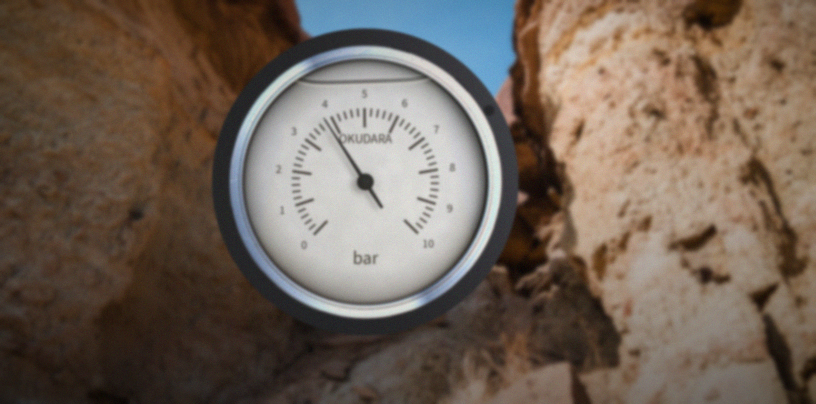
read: 3.8 bar
